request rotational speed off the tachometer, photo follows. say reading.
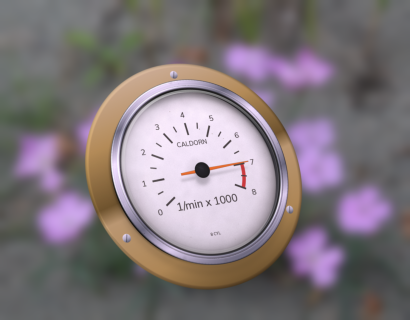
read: 7000 rpm
